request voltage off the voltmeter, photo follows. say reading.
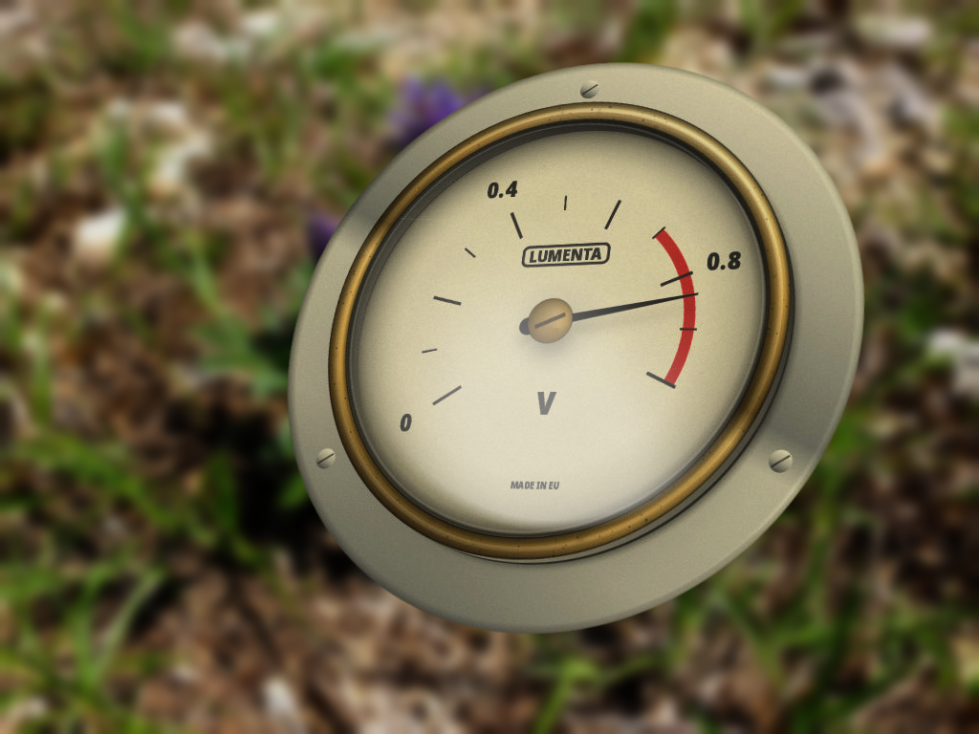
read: 0.85 V
